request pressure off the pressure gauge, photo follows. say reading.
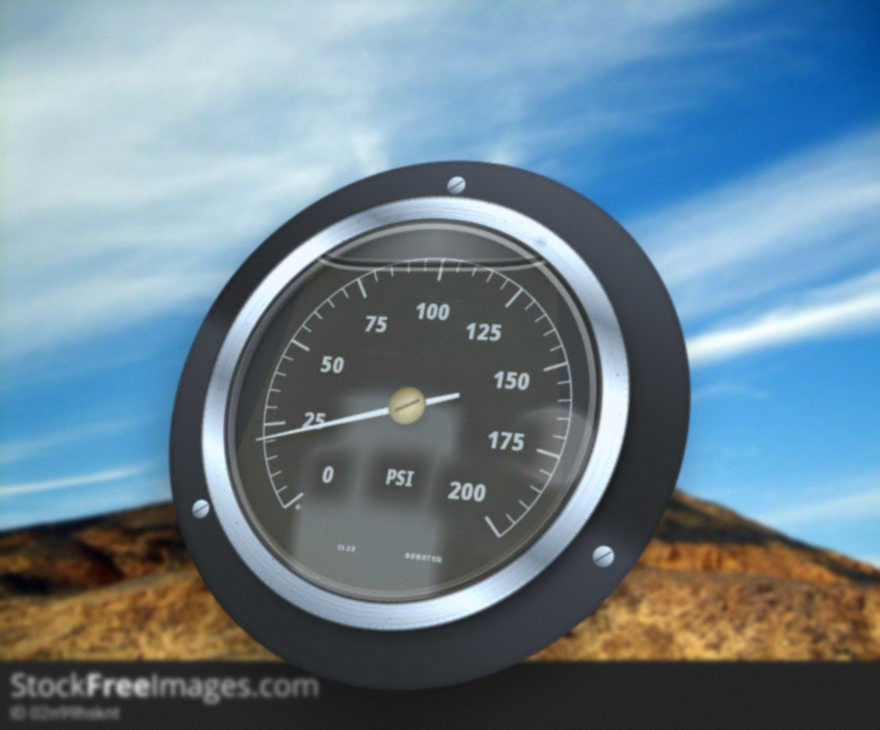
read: 20 psi
